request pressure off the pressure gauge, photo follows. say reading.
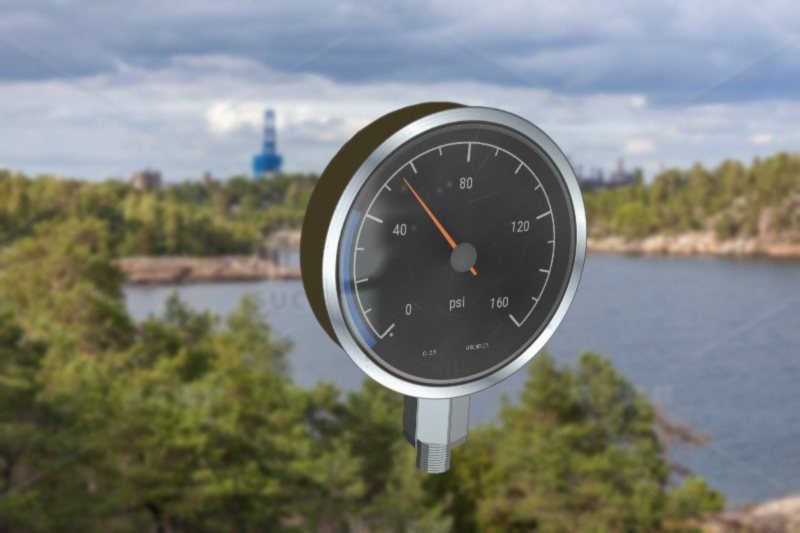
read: 55 psi
